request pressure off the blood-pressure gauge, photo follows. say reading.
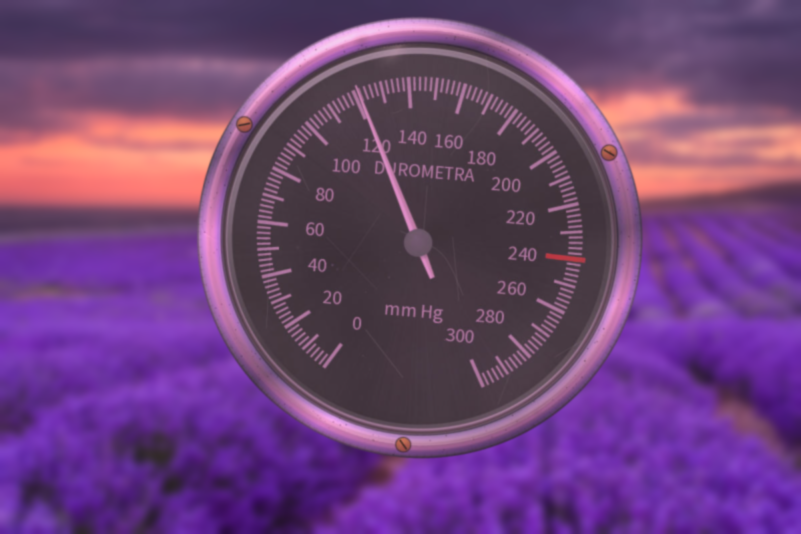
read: 122 mmHg
